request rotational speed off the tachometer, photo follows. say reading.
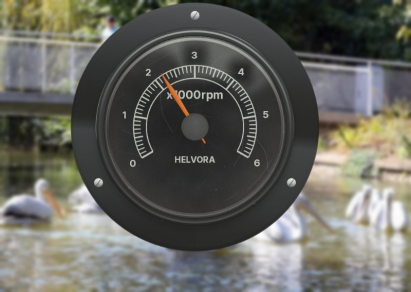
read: 2200 rpm
